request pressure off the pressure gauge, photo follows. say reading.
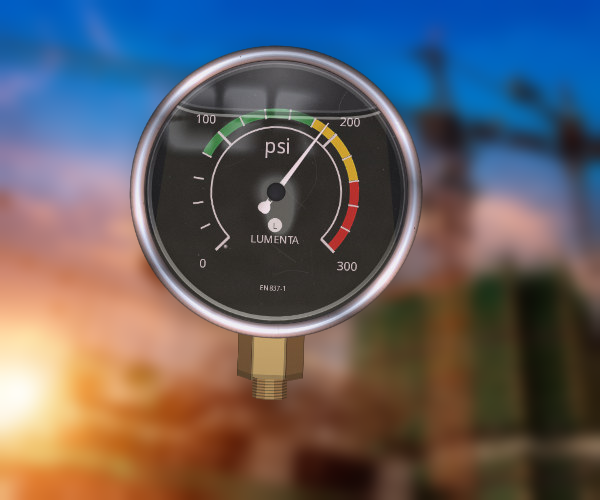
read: 190 psi
